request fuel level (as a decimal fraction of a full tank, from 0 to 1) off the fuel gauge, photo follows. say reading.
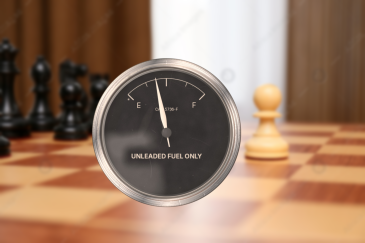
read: 0.375
